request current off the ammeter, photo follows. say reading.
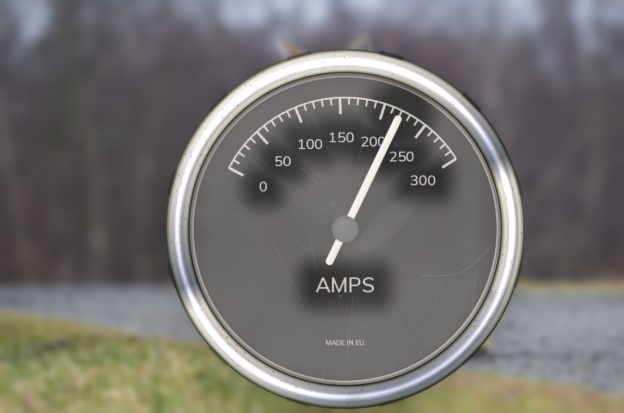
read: 220 A
